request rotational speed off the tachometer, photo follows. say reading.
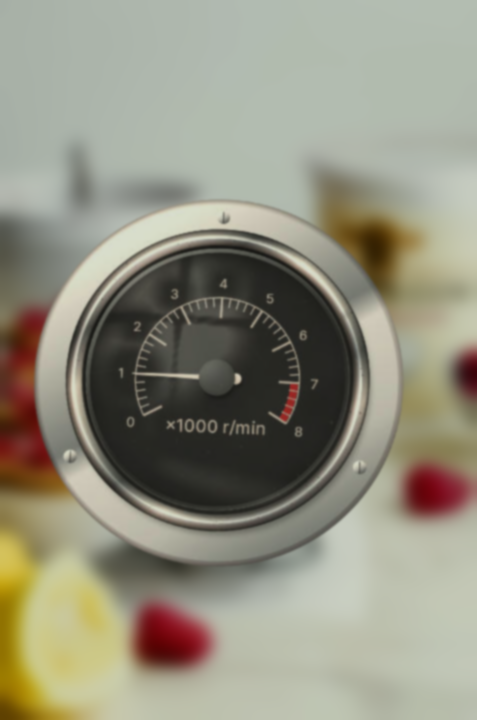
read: 1000 rpm
